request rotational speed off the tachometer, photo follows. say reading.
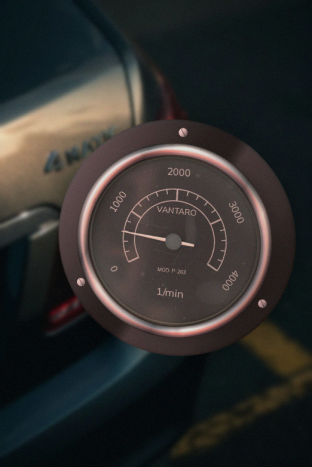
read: 600 rpm
